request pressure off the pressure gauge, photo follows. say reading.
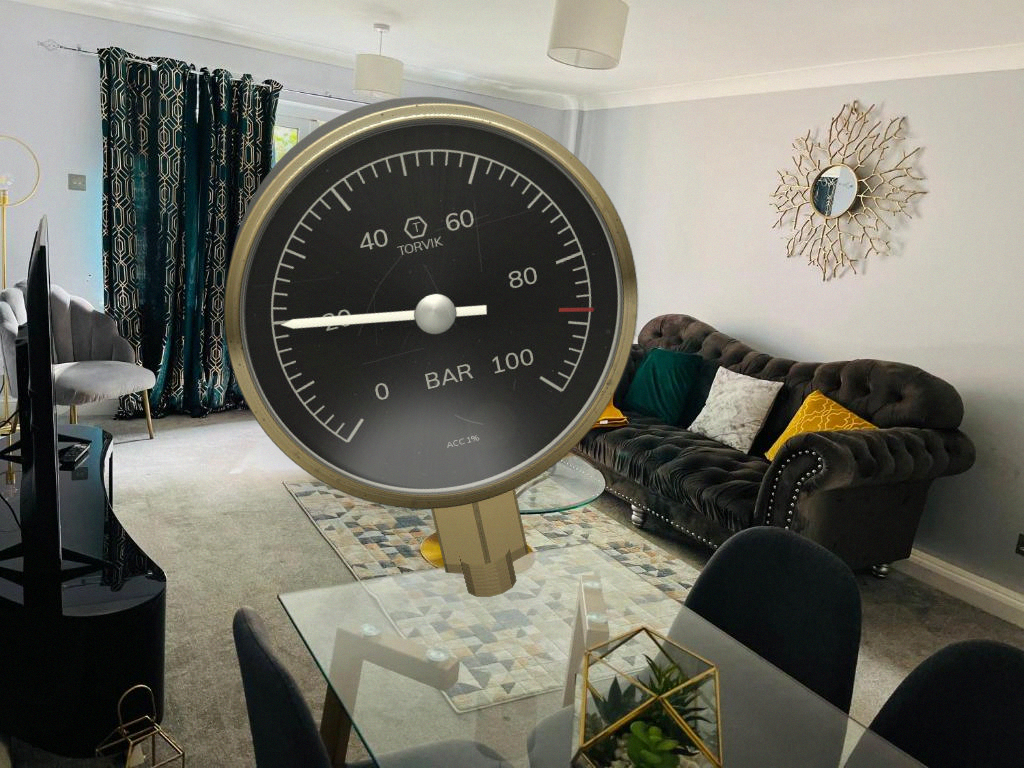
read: 20 bar
